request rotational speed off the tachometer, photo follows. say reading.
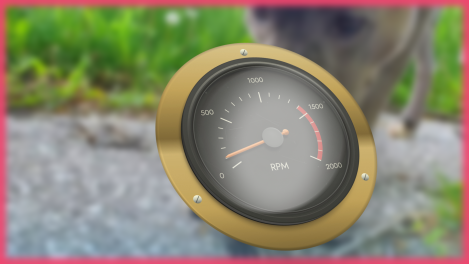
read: 100 rpm
